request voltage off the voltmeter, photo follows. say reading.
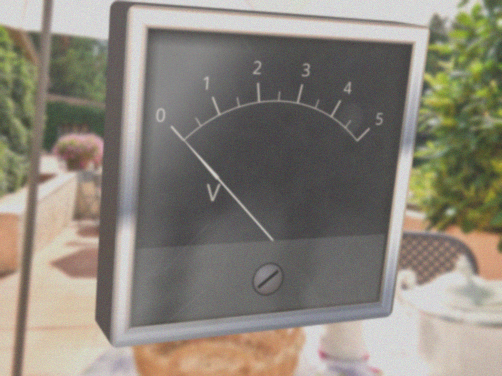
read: 0 V
